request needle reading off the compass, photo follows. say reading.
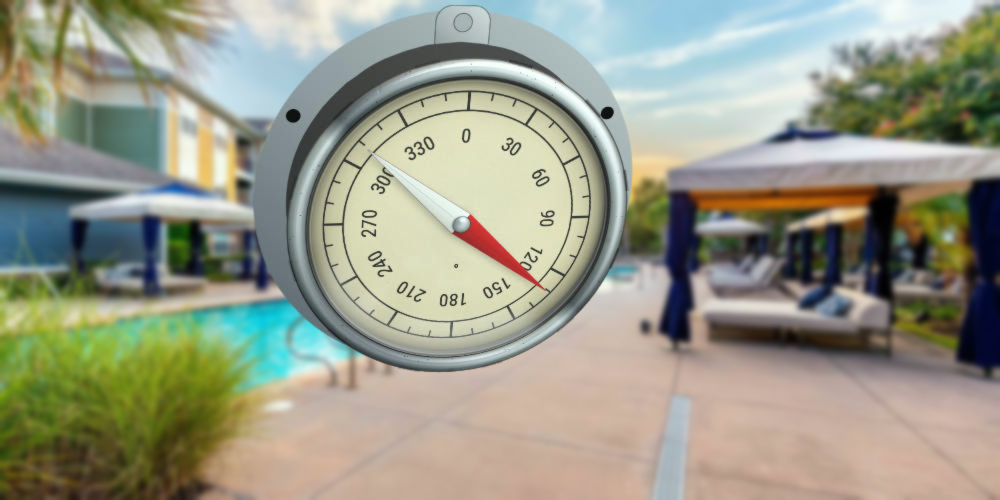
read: 130 °
